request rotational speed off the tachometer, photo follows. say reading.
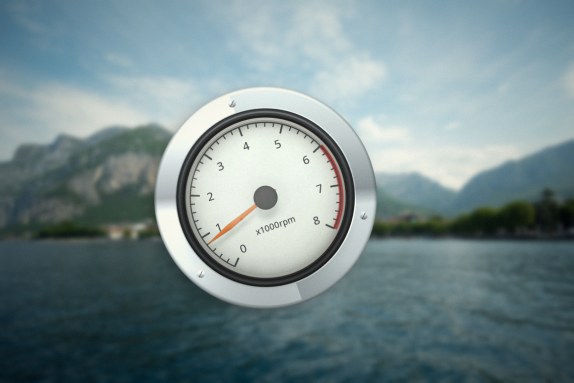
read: 800 rpm
